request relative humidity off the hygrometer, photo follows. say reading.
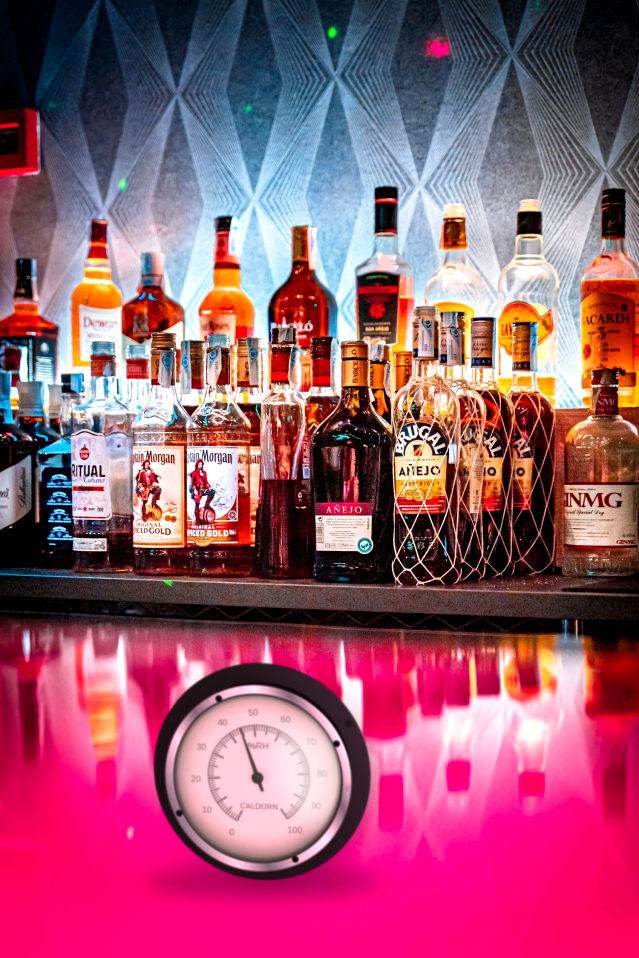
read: 45 %
